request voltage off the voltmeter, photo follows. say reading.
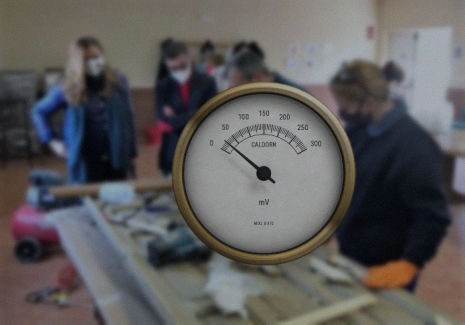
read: 25 mV
